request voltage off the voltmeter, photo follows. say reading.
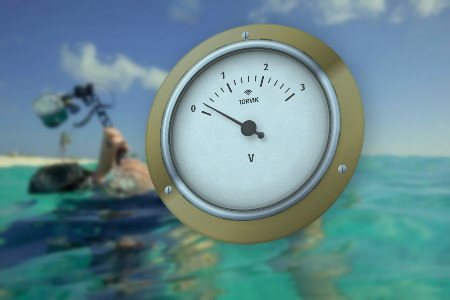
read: 0.2 V
